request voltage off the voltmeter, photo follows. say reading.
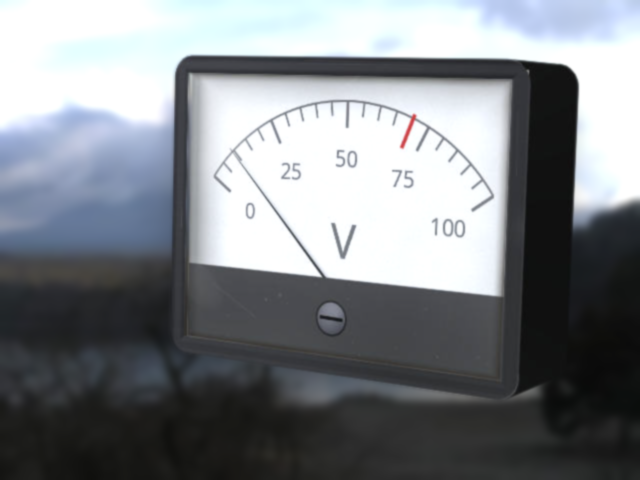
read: 10 V
